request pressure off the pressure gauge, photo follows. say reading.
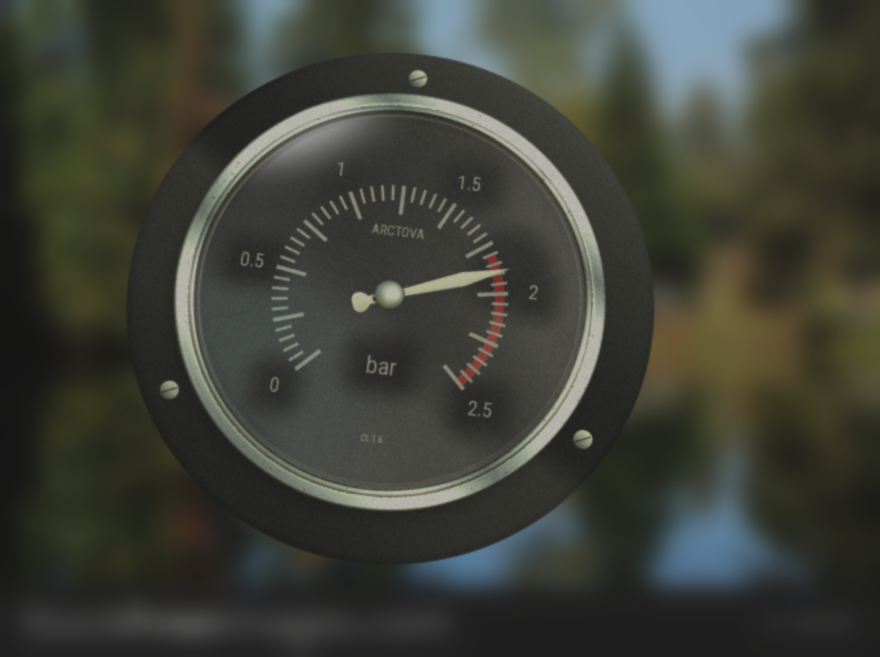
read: 1.9 bar
